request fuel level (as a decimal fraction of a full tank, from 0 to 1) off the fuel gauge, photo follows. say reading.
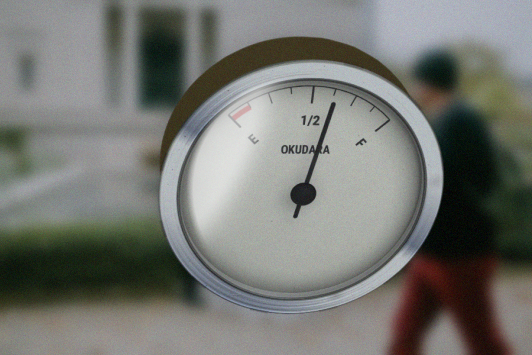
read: 0.625
